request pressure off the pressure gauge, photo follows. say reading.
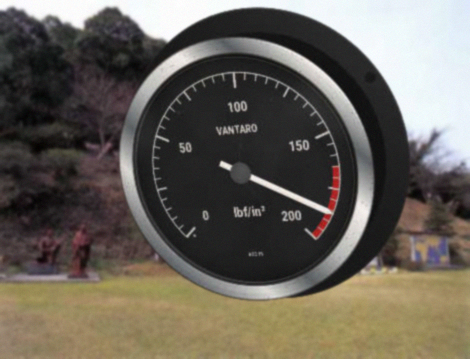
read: 185 psi
